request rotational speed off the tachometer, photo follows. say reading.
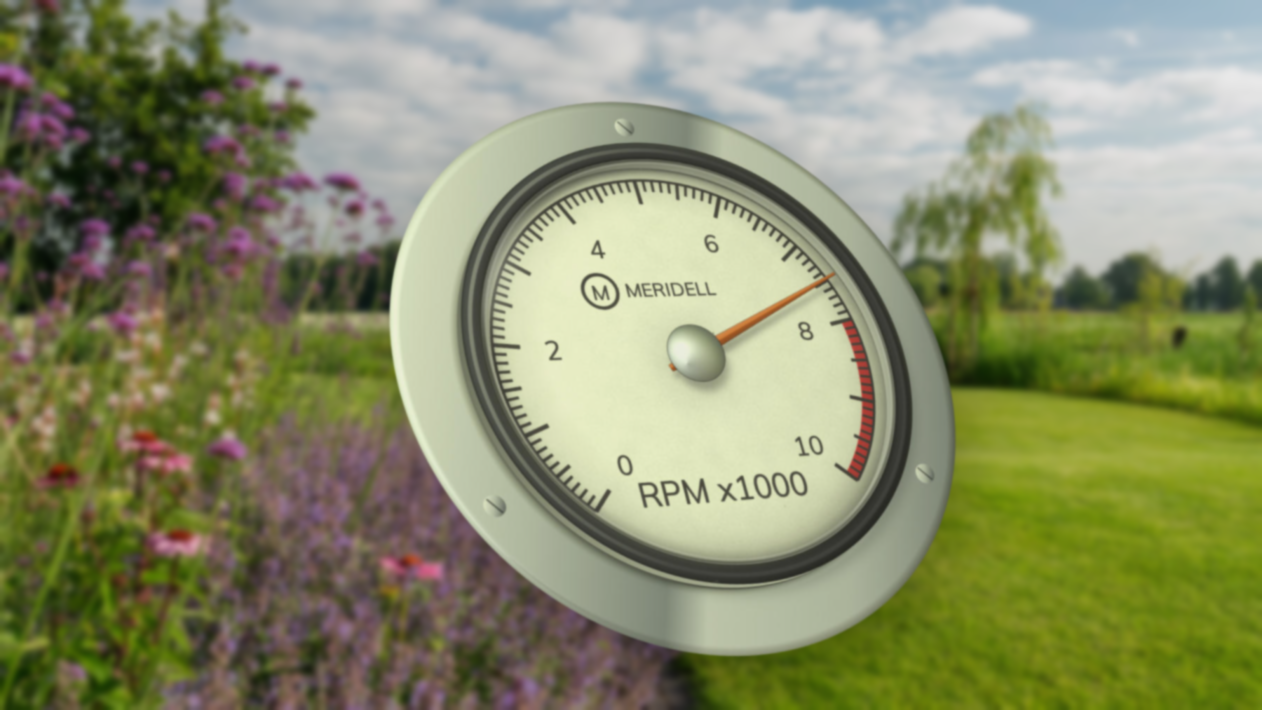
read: 7500 rpm
